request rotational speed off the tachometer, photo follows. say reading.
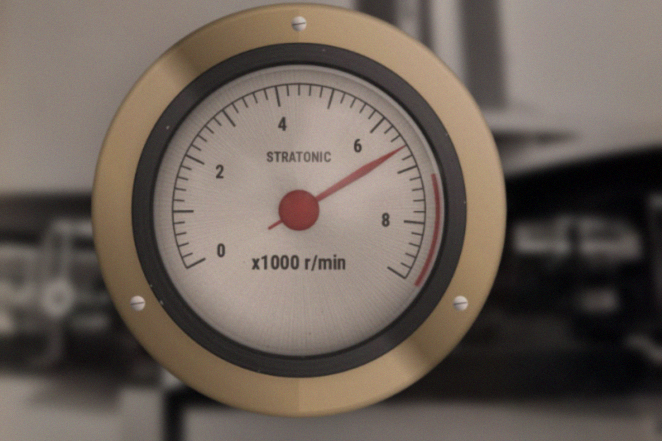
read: 6600 rpm
